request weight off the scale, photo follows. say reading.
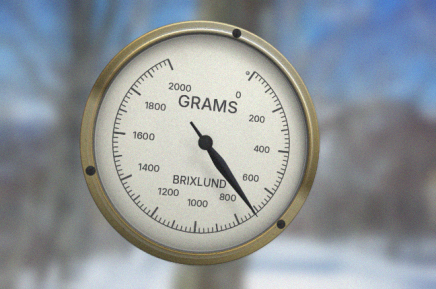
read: 720 g
